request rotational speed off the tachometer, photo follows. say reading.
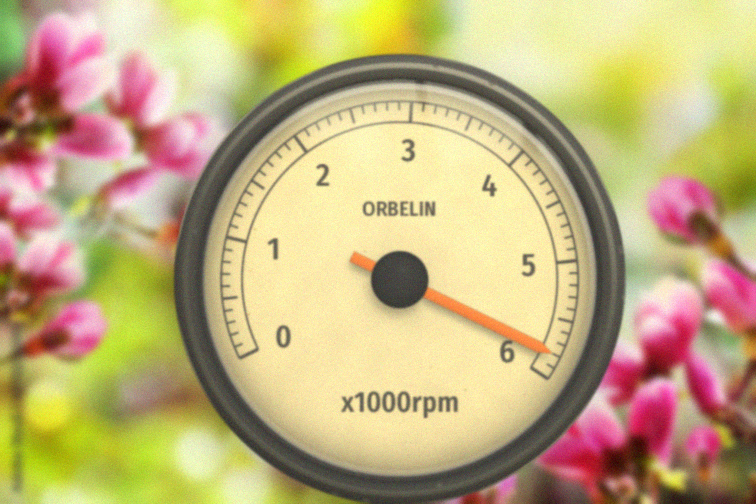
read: 5800 rpm
